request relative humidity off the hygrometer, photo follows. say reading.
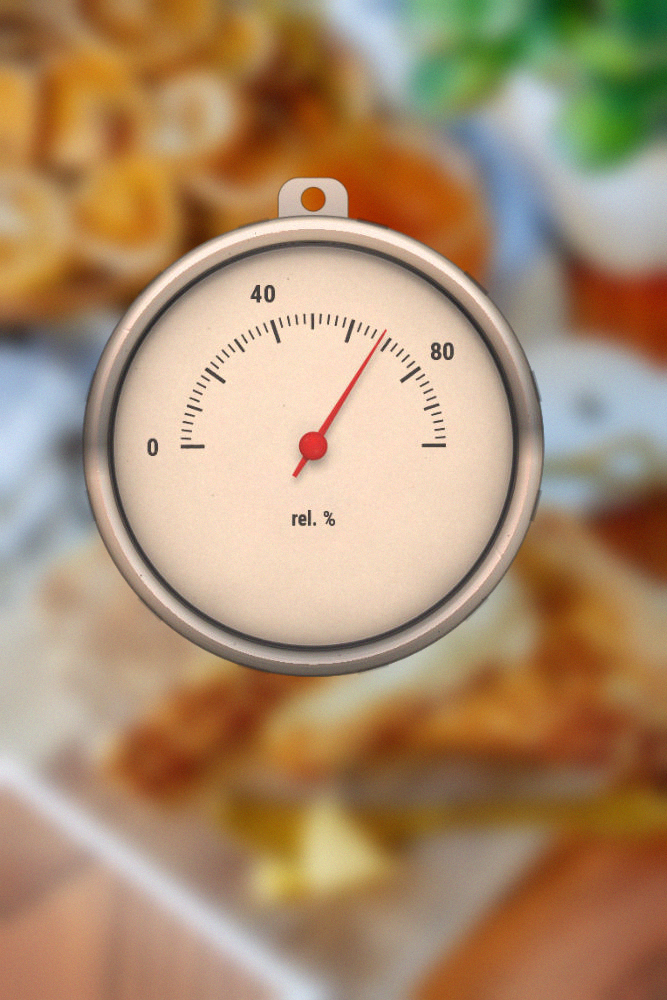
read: 68 %
